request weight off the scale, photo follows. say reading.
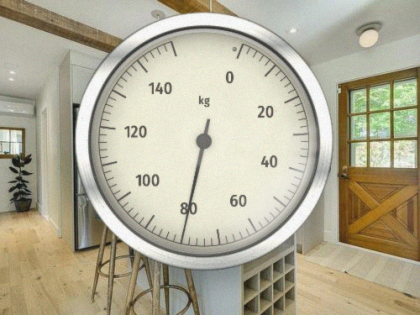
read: 80 kg
